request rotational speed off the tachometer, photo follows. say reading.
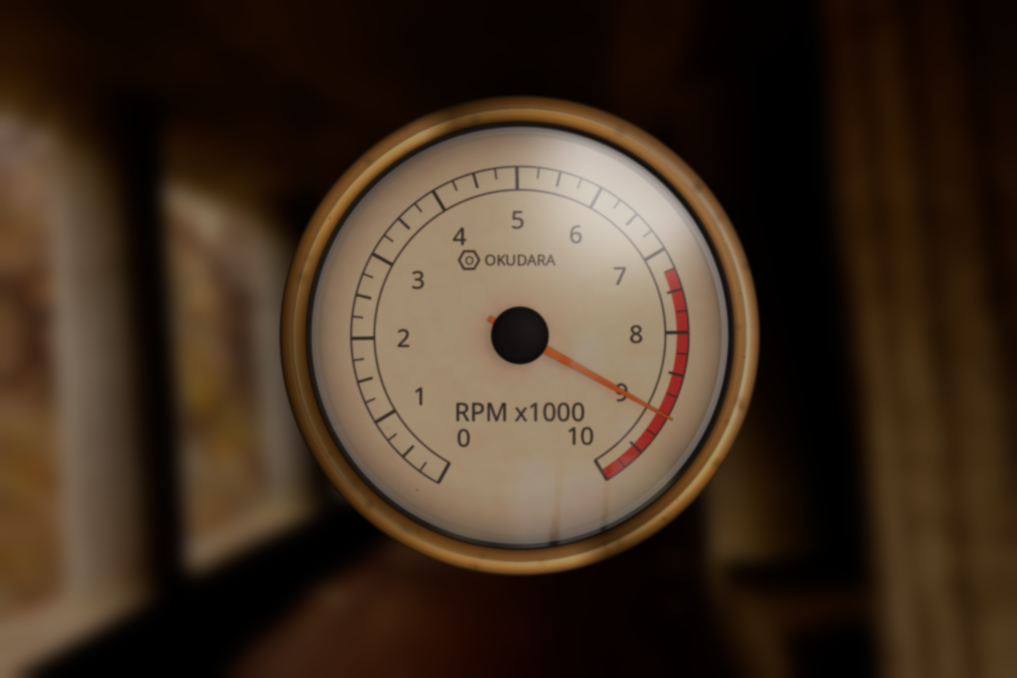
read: 9000 rpm
